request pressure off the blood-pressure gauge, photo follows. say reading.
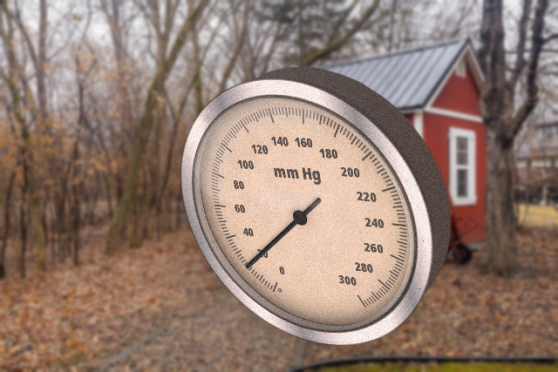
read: 20 mmHg
